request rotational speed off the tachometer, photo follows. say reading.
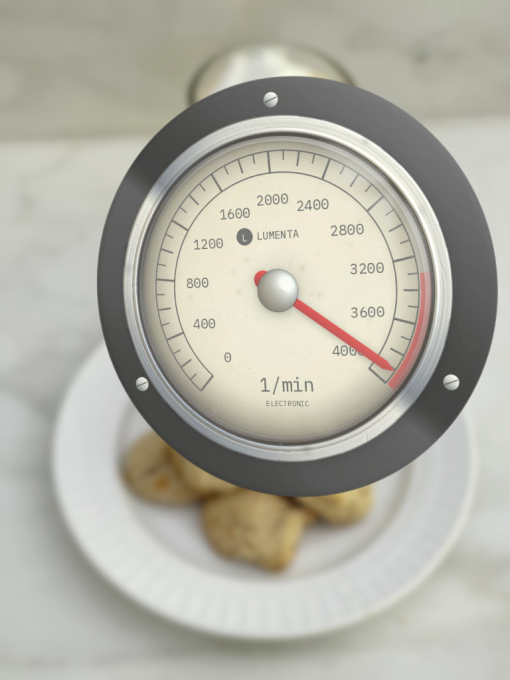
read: 3900 rpm
